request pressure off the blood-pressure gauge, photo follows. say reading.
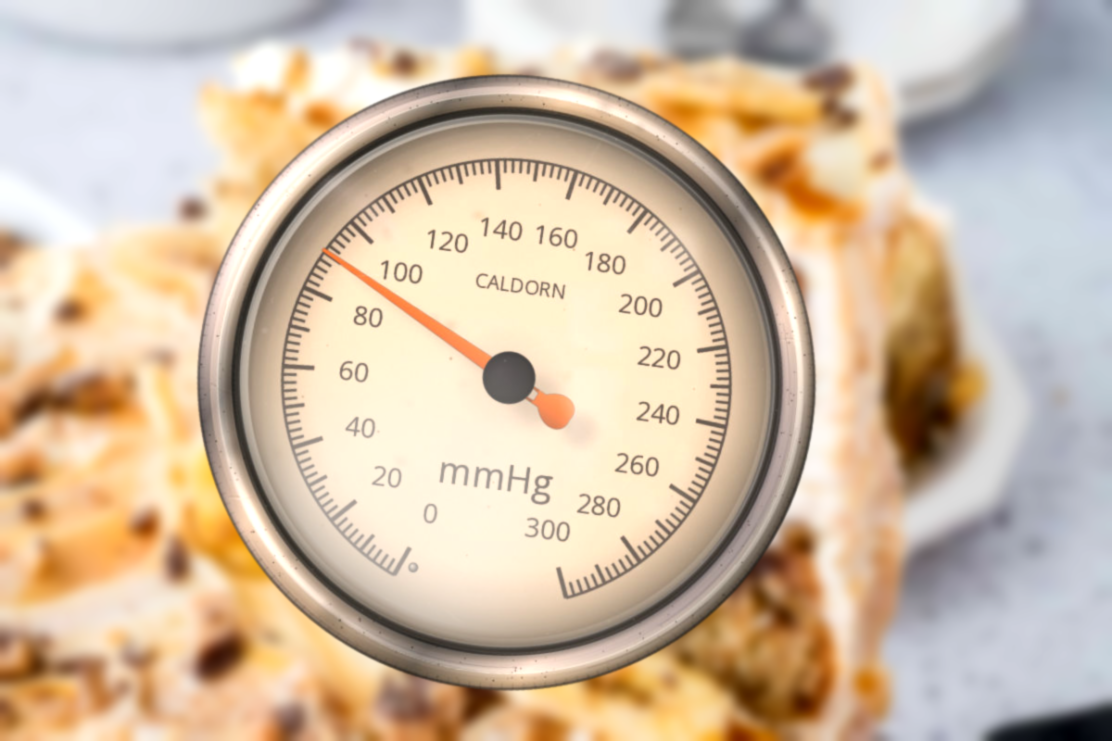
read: 90 mmHg
